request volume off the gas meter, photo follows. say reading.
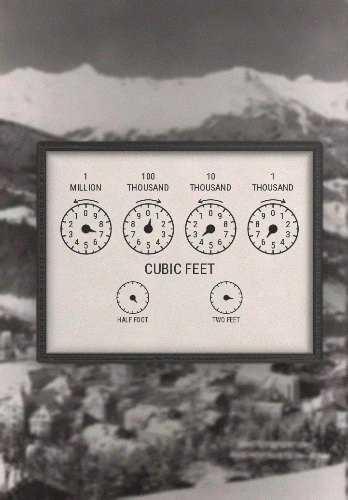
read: 703600 ft³
